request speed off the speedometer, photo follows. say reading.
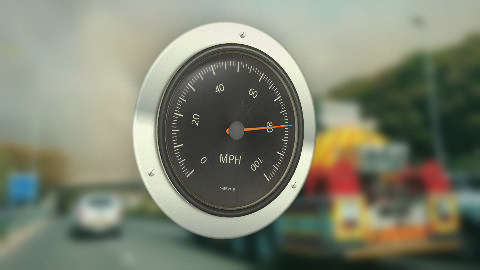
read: 80 mph
